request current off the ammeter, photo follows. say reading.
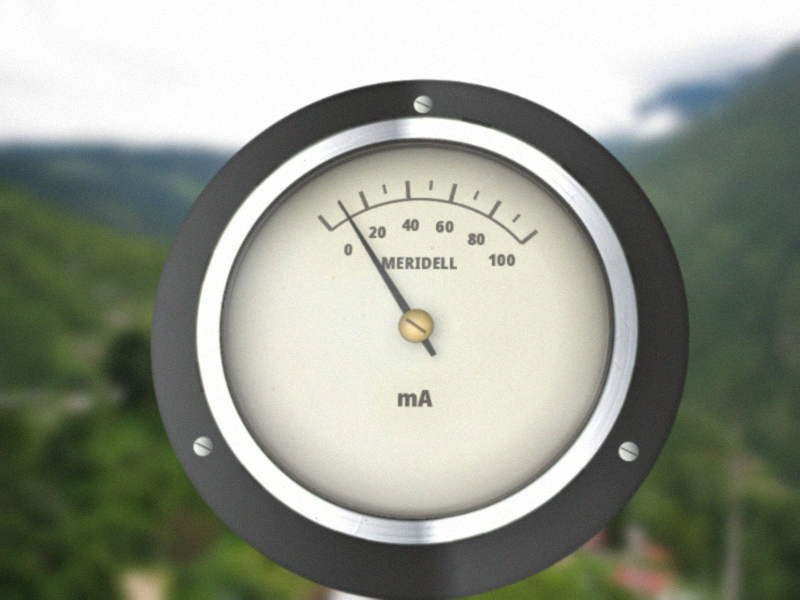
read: 10 mA
